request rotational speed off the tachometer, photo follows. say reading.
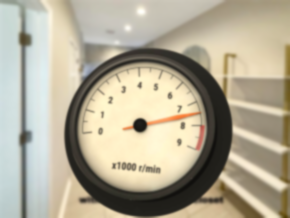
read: 7500 rpm
